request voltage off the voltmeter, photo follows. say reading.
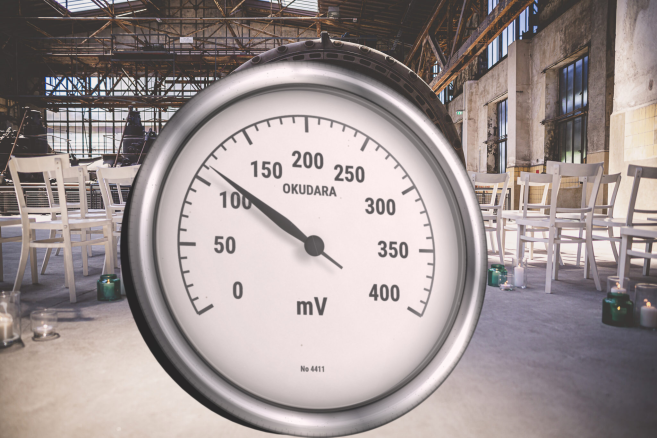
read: 110 mV
